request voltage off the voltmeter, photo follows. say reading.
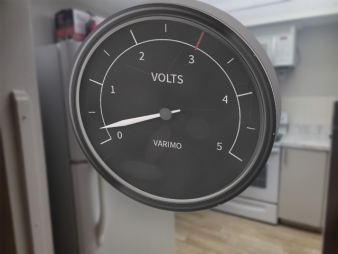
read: 0.25 V
